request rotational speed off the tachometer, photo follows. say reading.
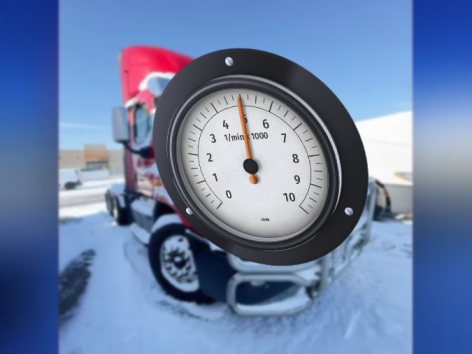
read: 5000 rpm
